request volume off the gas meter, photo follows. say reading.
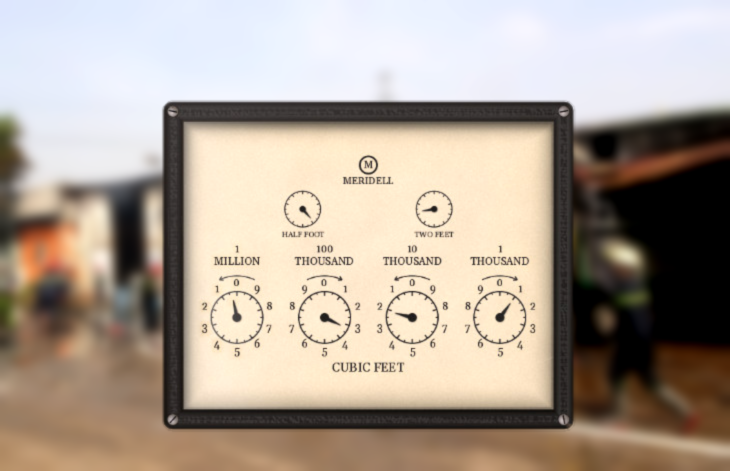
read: 32100 ft³
